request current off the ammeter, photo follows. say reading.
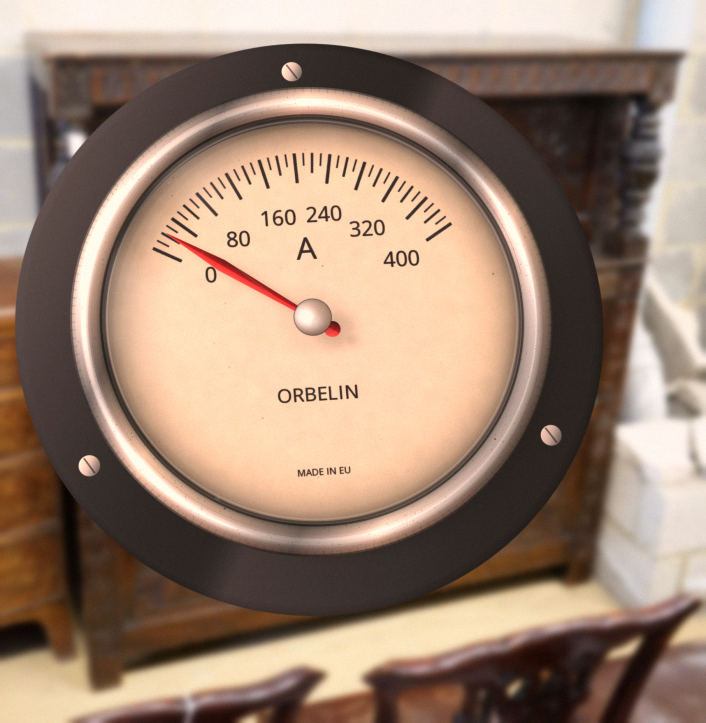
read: 20 A
